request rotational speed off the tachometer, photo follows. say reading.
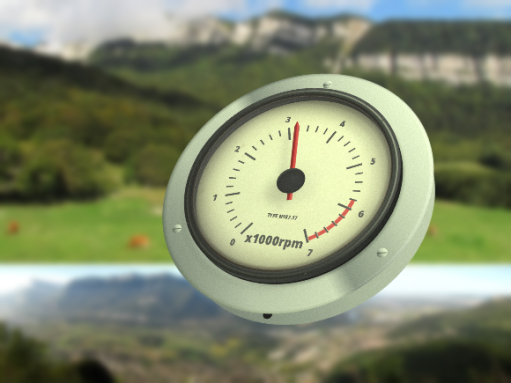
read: 3200 rpm
